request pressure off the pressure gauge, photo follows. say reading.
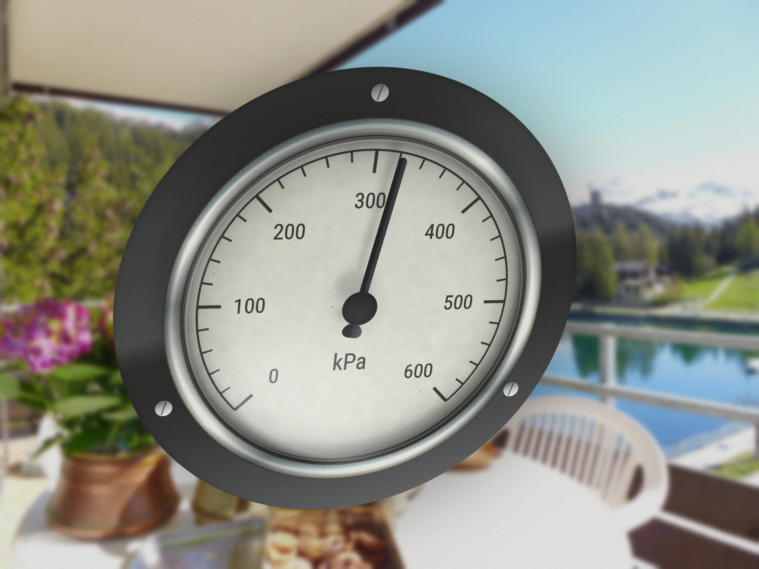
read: 320 kPa
